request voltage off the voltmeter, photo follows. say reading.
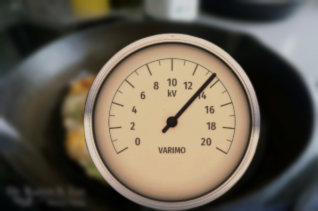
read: 13.5 kV
